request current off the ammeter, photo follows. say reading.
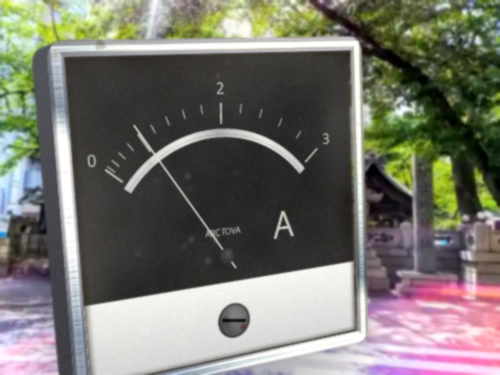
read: 1 A
